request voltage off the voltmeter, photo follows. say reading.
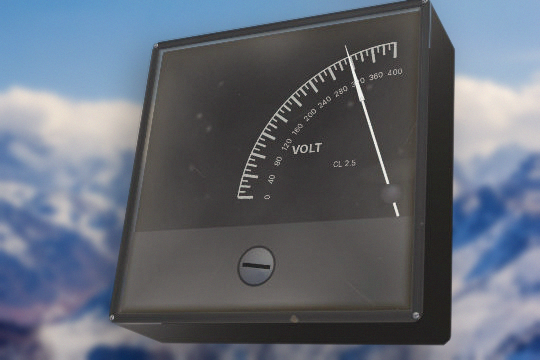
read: 320 V
